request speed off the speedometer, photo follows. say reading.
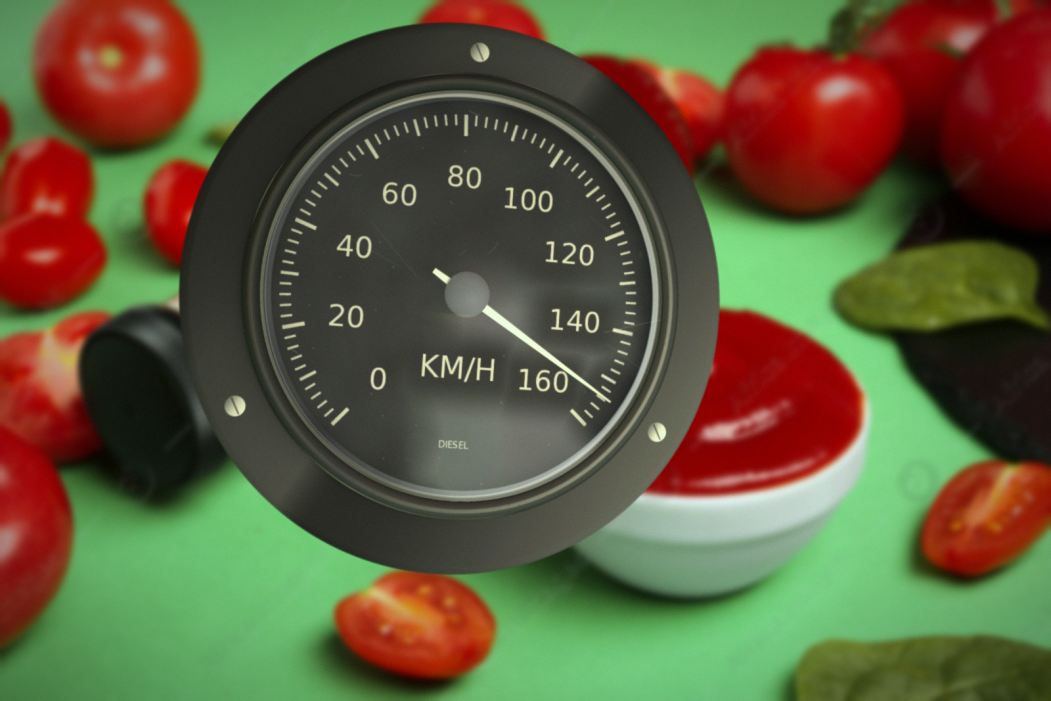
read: 154 km/h
